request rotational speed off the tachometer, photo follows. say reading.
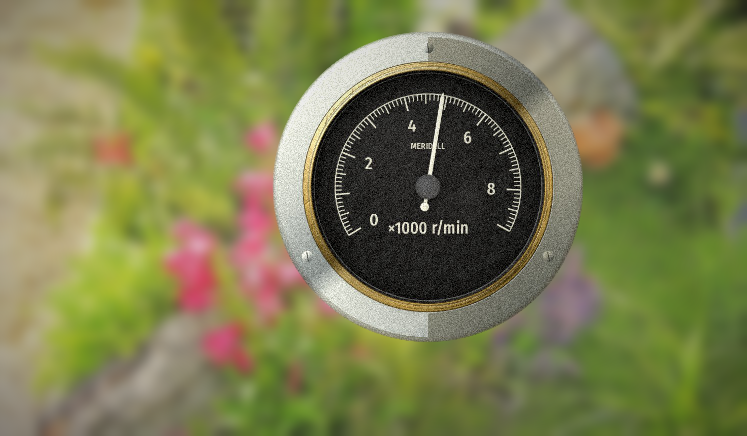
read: 4900 rpm
